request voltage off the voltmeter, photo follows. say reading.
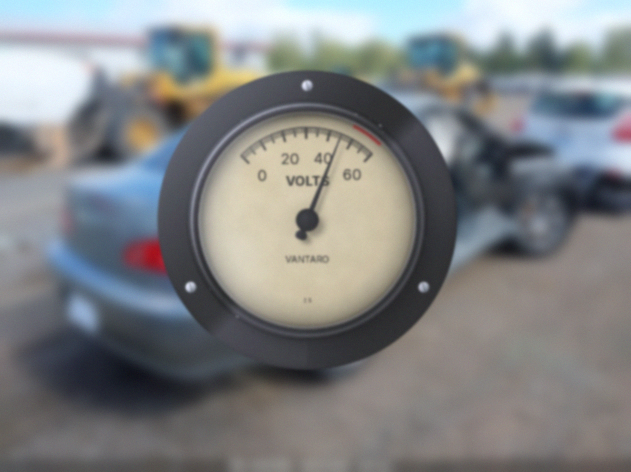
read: 45 V
